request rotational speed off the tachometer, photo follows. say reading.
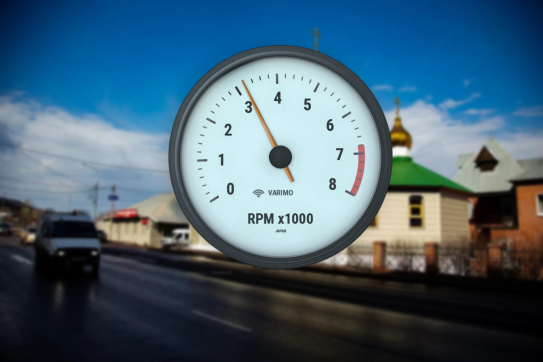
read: 3200 rpm
